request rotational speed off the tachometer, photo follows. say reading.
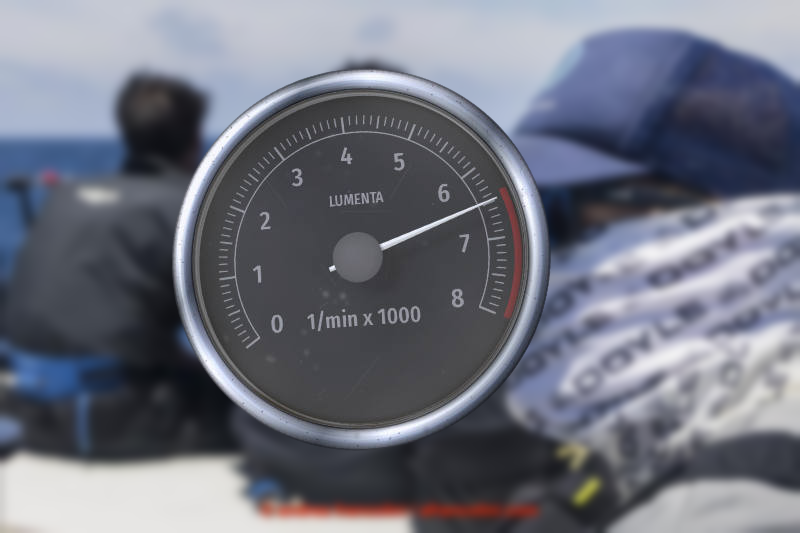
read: 6500 rpm
